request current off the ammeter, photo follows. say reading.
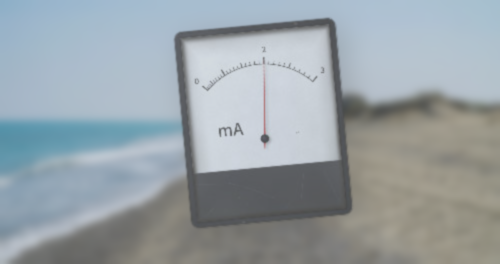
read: 2 mA
